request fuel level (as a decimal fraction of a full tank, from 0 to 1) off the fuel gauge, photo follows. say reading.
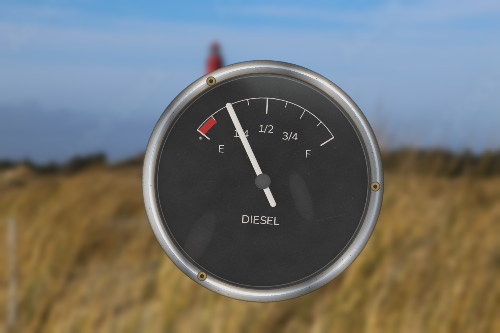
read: 0.25
